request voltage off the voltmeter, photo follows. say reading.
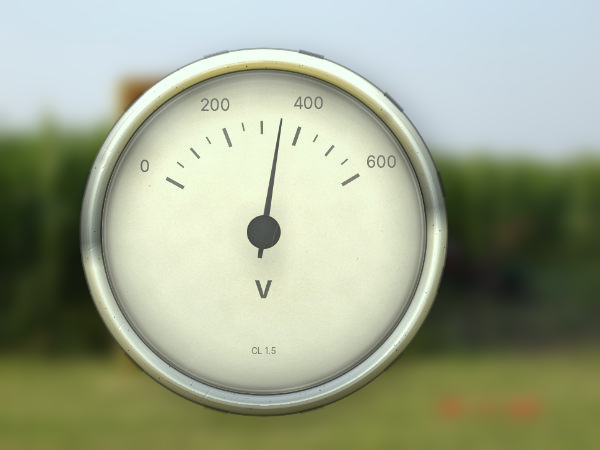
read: 350 V
